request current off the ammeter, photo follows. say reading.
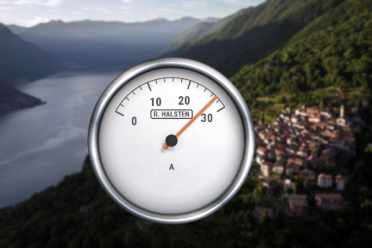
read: 27 A
